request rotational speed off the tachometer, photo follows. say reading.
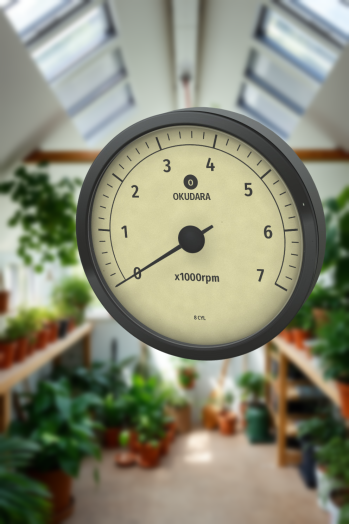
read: 0 rpm
